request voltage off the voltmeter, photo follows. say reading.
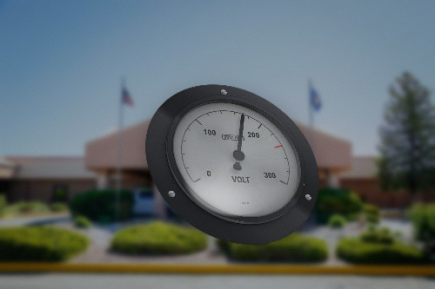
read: 170 V
